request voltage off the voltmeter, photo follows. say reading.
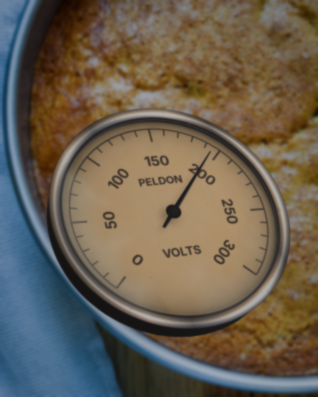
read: 195 V
